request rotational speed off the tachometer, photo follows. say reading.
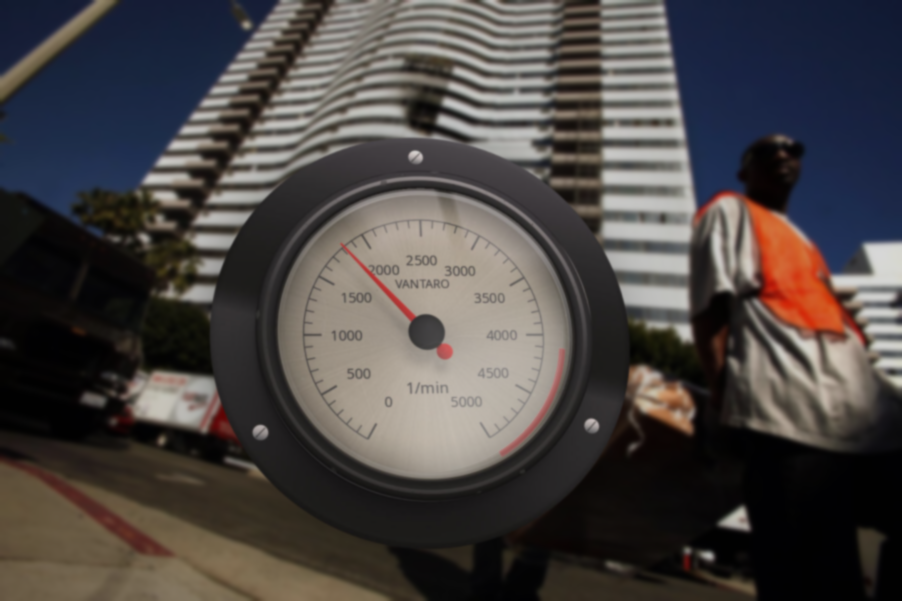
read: 1800 rpm
